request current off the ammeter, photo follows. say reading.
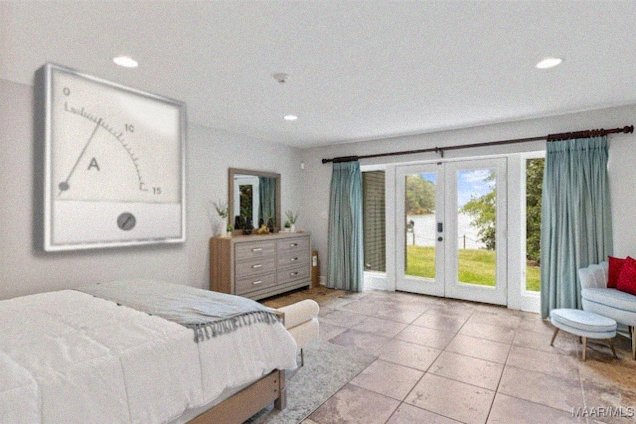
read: 7.5 A
